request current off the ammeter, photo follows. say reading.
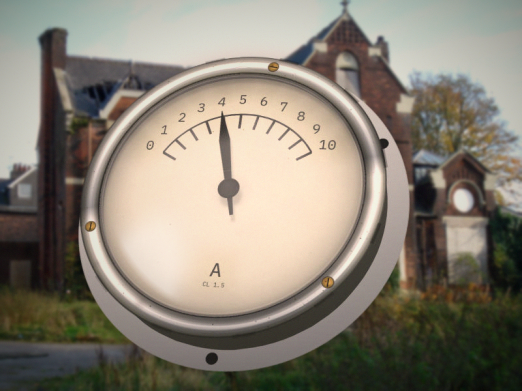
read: 4 A
